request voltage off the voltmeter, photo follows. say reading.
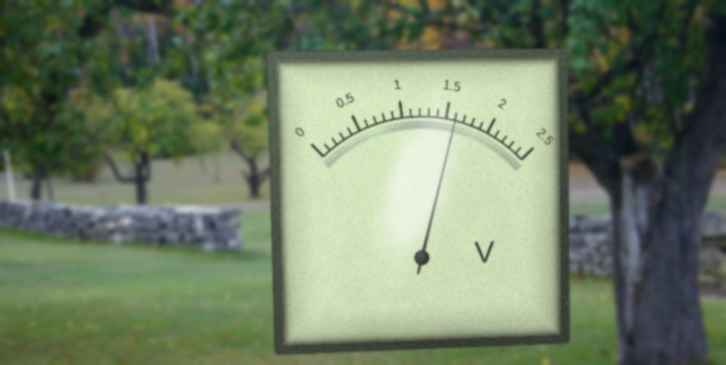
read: 1.6 V
